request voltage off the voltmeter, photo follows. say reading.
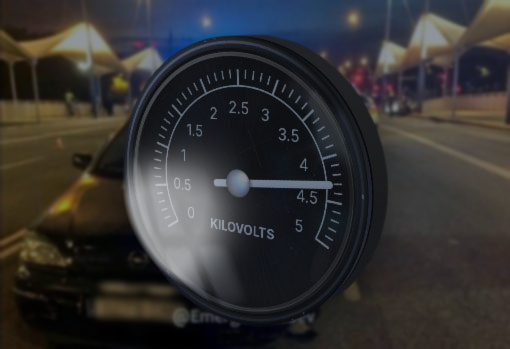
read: 4.3 kV
